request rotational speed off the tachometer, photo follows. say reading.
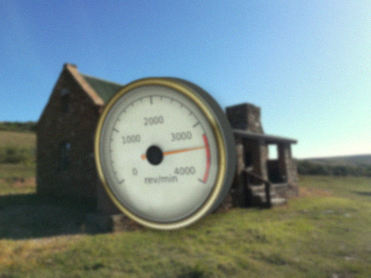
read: 3400 rpm
